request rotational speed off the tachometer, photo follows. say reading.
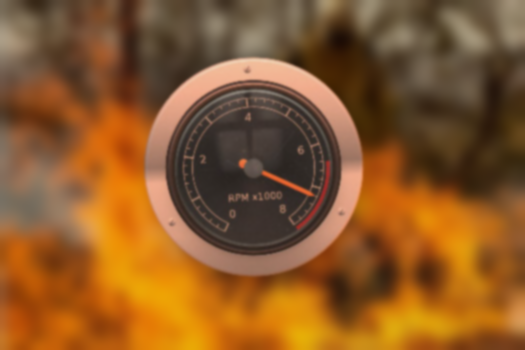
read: 7200 rpm
